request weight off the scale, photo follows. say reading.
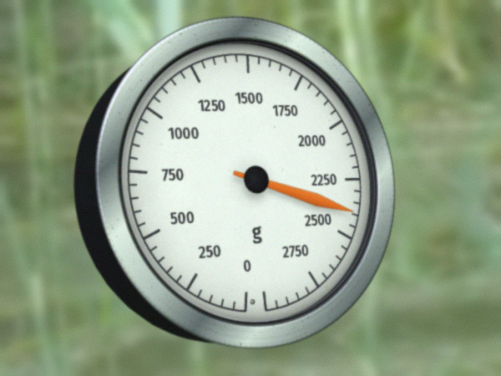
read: 2400 g
